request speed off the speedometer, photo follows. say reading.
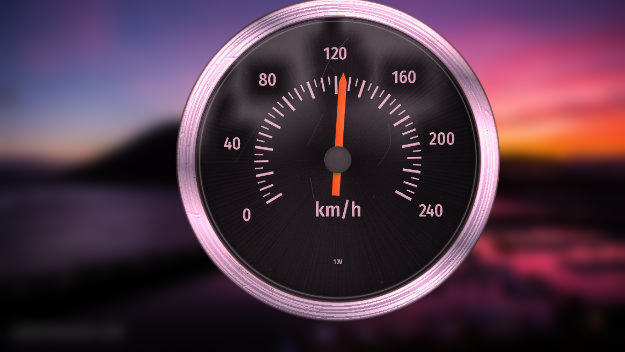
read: 125 km/h
